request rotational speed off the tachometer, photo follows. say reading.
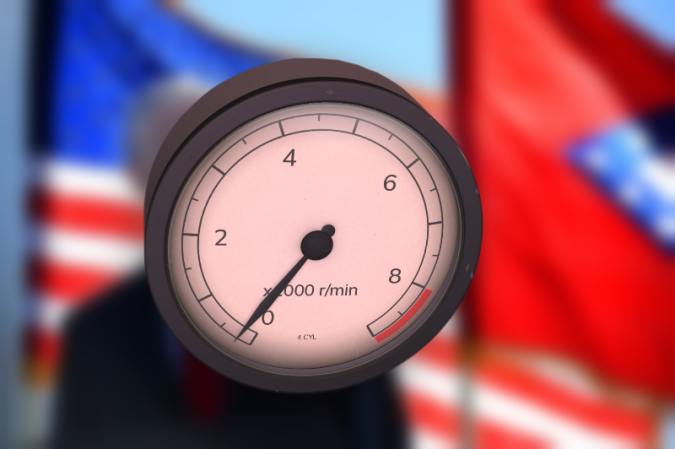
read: 250 rpm
